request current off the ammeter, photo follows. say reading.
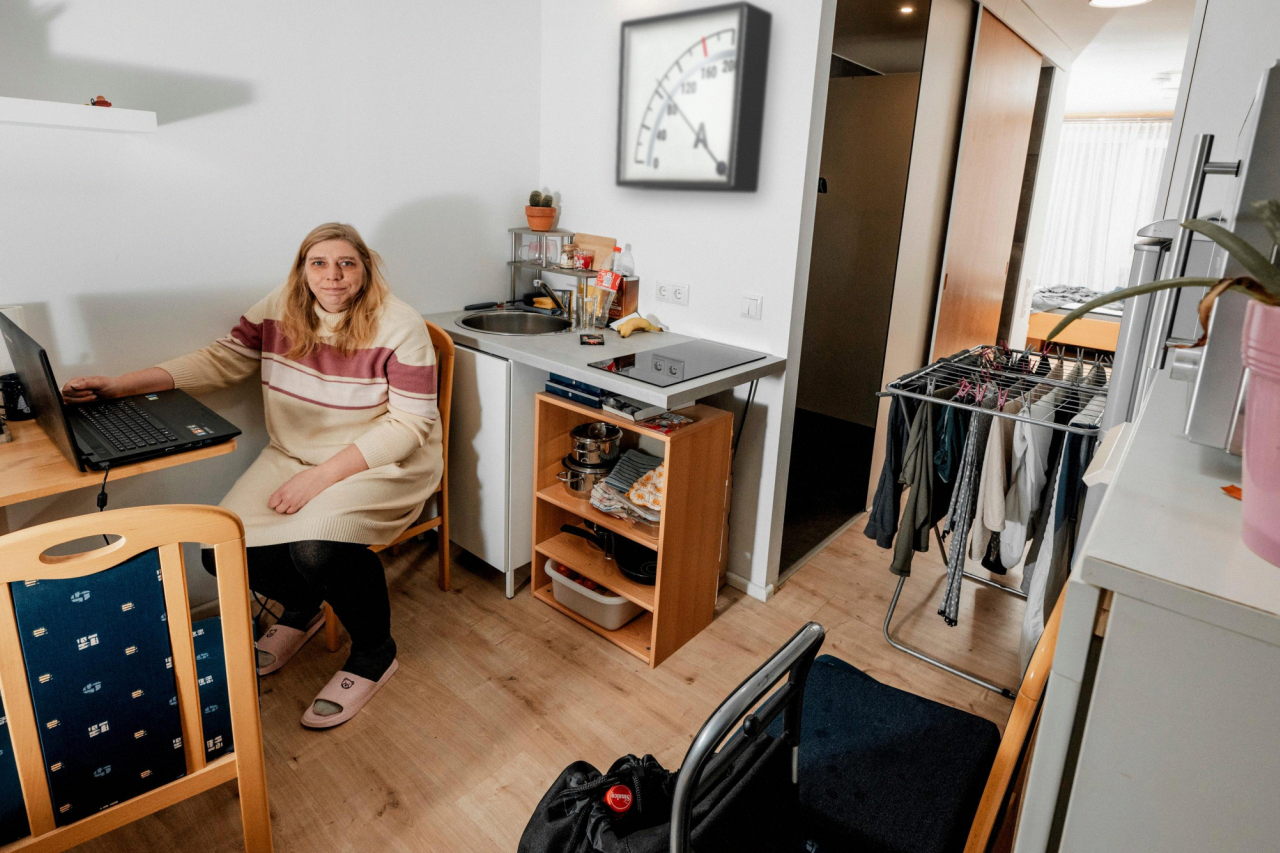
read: 90 A
